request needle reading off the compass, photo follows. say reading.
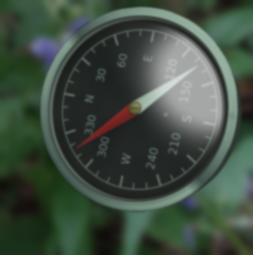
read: 315 °
